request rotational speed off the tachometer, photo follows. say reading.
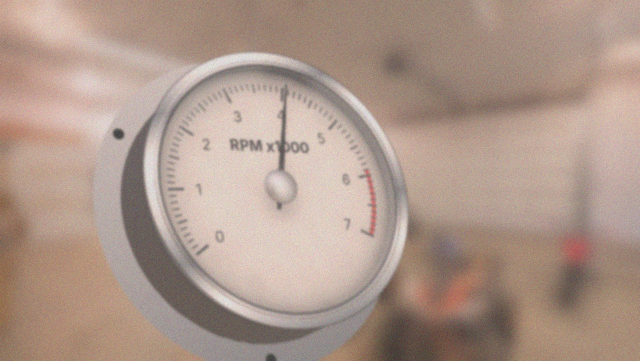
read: 4000 rpm
